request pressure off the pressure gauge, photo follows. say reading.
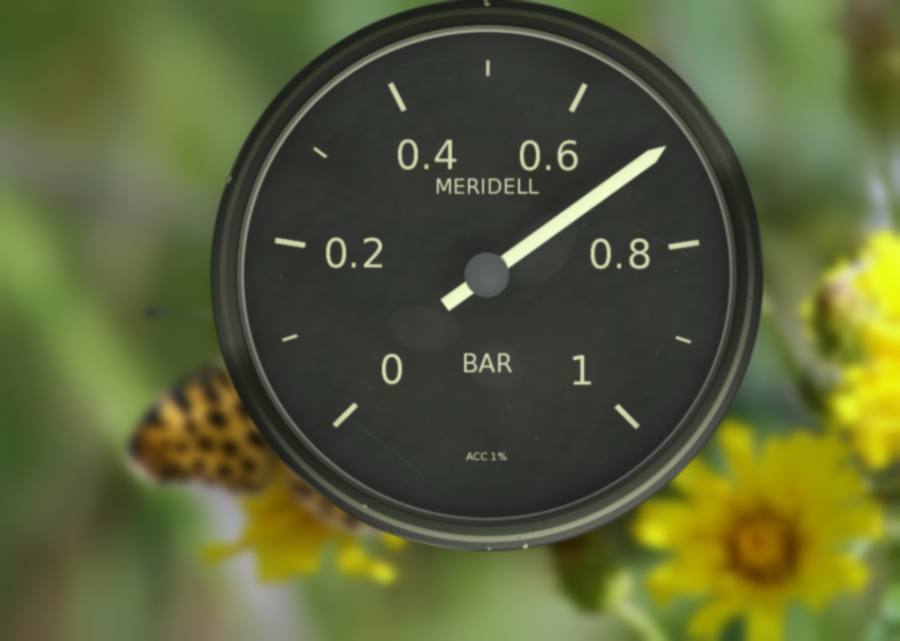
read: 0.7 bar
